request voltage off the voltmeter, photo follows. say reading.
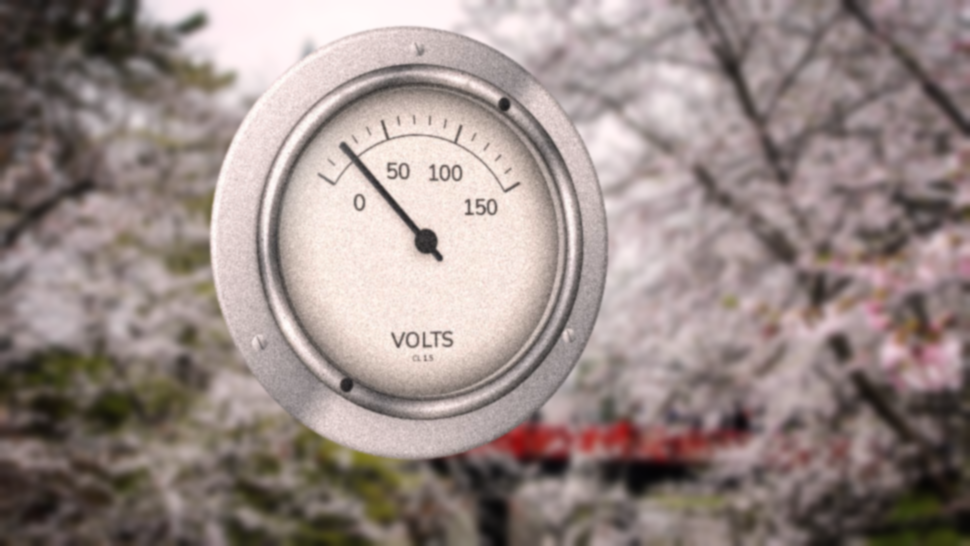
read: 20 V
